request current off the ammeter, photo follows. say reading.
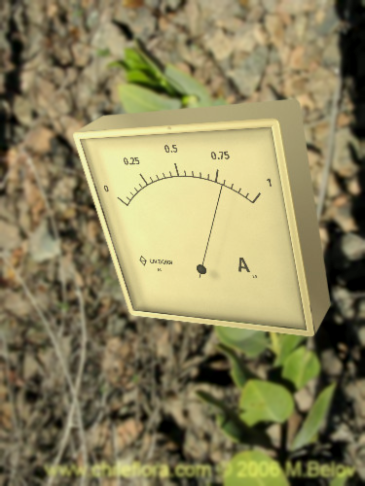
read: 0.8 A
